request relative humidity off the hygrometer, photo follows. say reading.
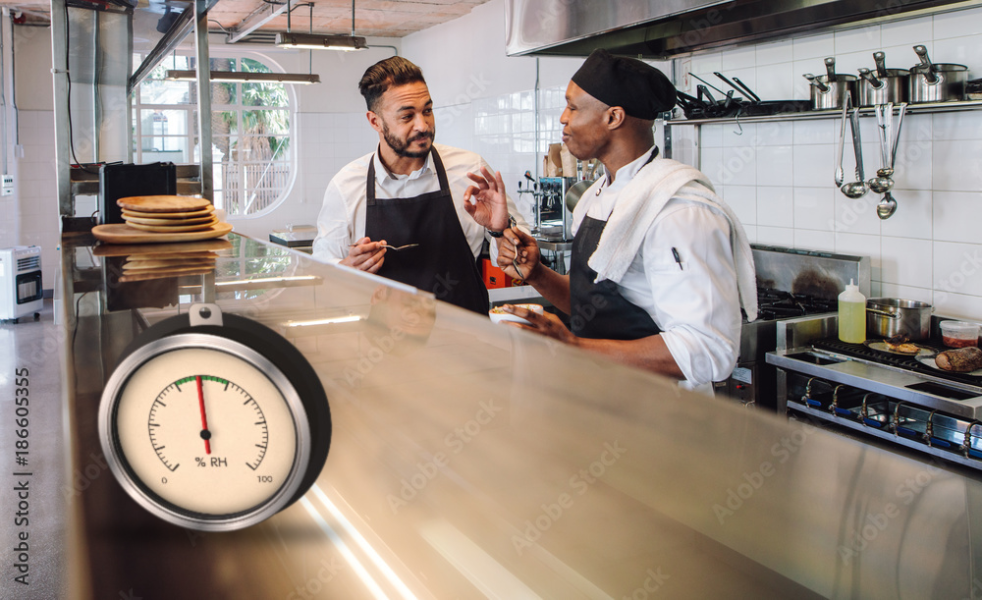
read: 50 %
